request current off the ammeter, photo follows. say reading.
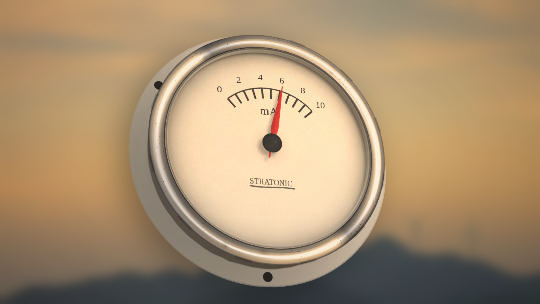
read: 6 mA
